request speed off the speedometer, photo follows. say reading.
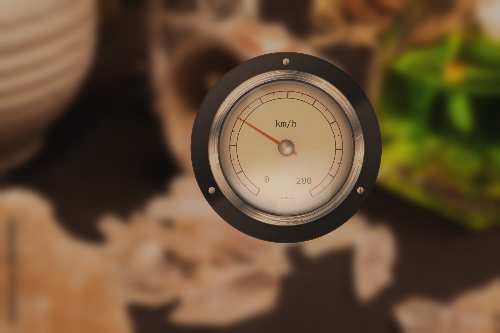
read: 60 km/h
